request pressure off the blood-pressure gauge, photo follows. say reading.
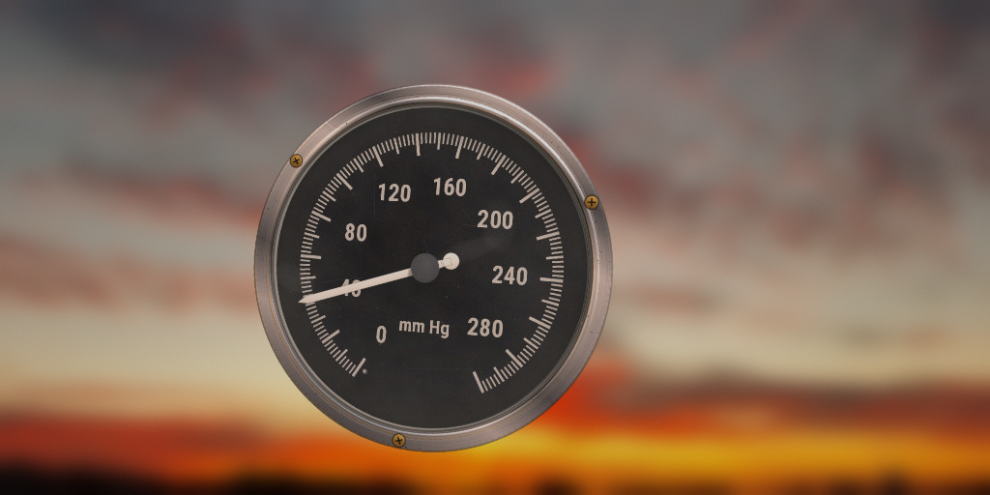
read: 40 mmHg
